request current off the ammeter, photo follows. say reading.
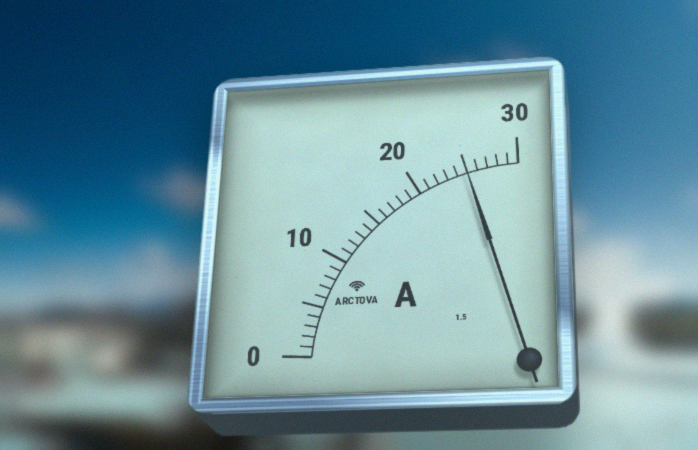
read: 25 A
